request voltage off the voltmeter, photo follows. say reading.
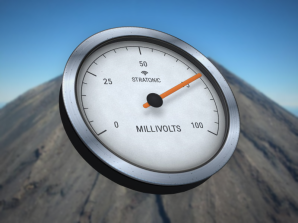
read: 75 mV
